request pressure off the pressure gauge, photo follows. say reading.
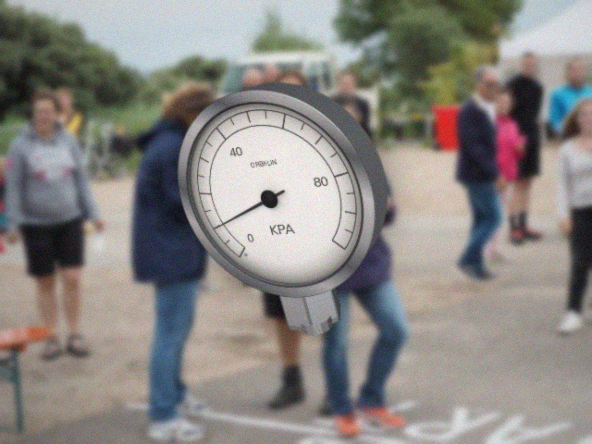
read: 10 kPa
